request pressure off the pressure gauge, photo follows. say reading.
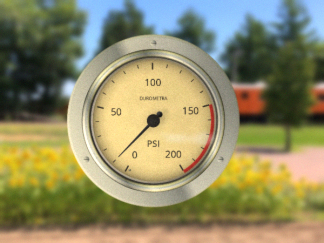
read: 10 psi
